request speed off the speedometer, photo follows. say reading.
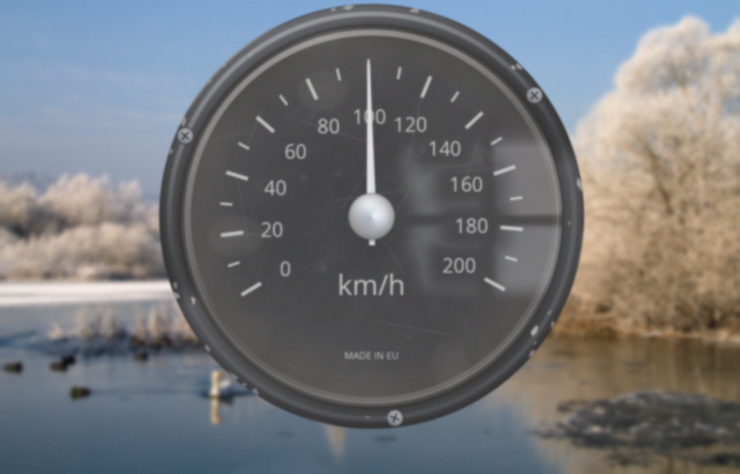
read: 100 km/h
